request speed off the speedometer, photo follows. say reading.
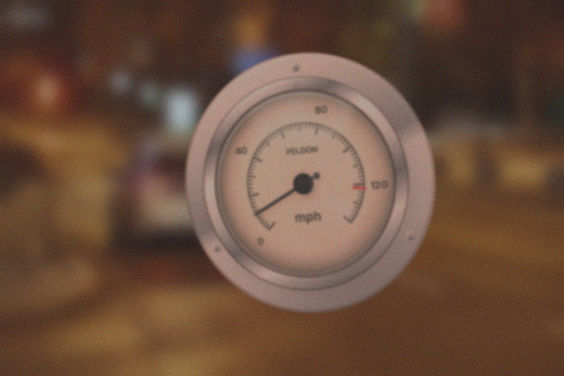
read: 10 mph
